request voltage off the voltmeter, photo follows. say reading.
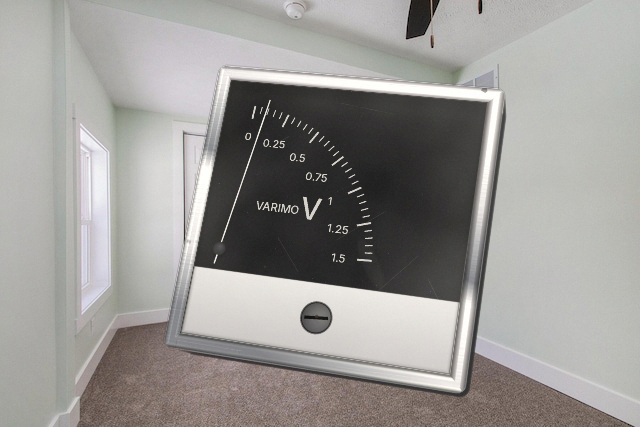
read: 0.1 V
